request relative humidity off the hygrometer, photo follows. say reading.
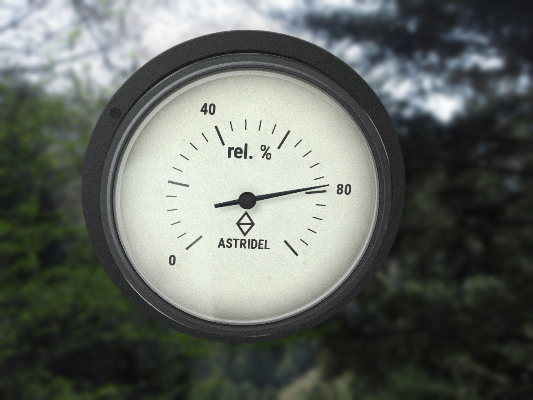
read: 78 %
